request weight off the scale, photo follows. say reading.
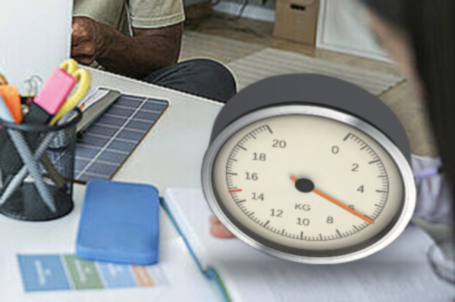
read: 6 kg
